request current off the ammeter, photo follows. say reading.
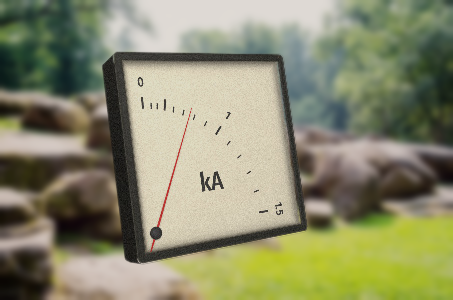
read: 0.75 kA
